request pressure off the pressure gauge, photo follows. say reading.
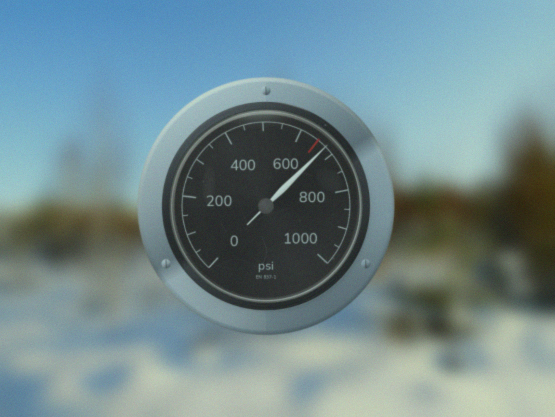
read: 675 psi
